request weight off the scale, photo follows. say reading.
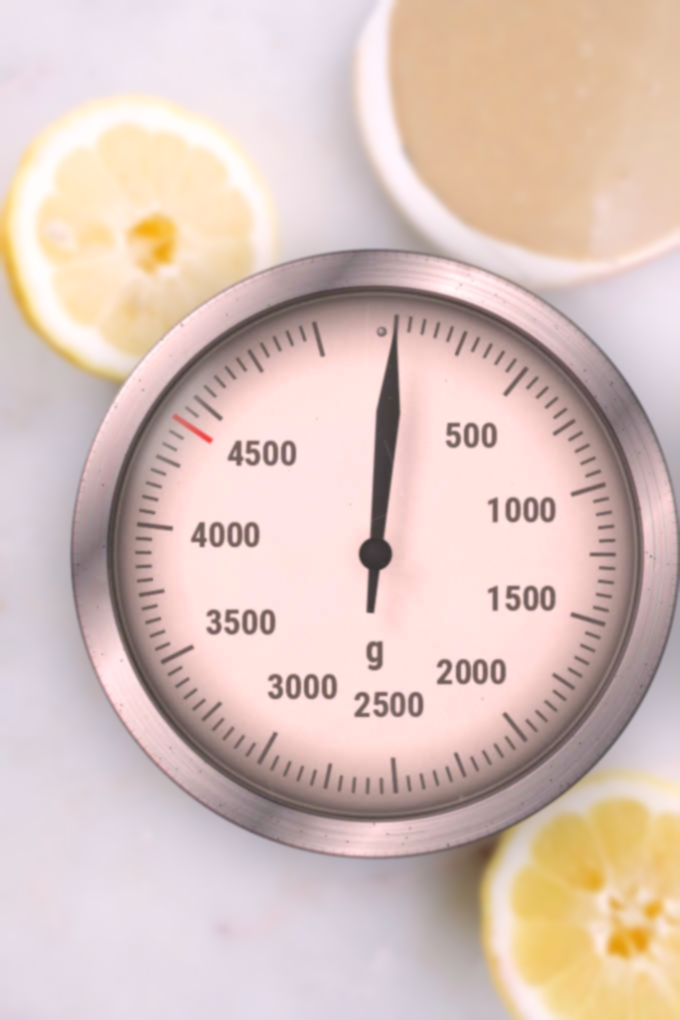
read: 0 g
